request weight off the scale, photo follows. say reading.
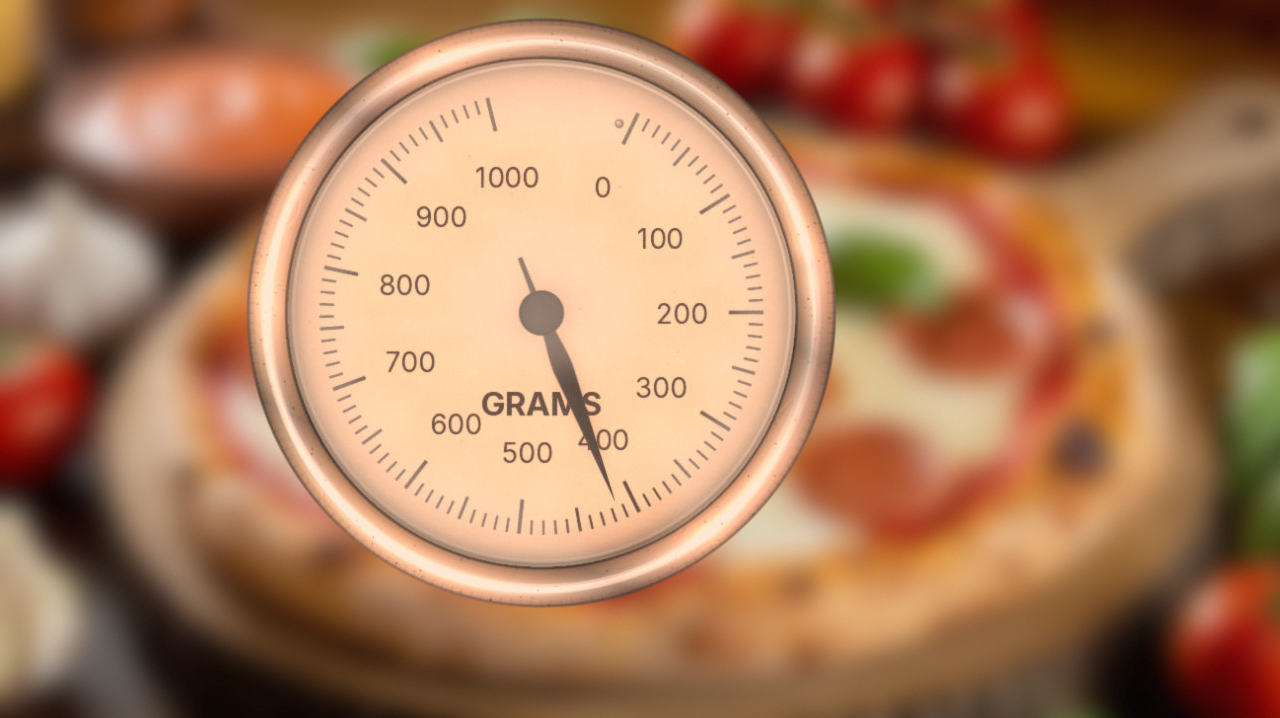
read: 415 g
